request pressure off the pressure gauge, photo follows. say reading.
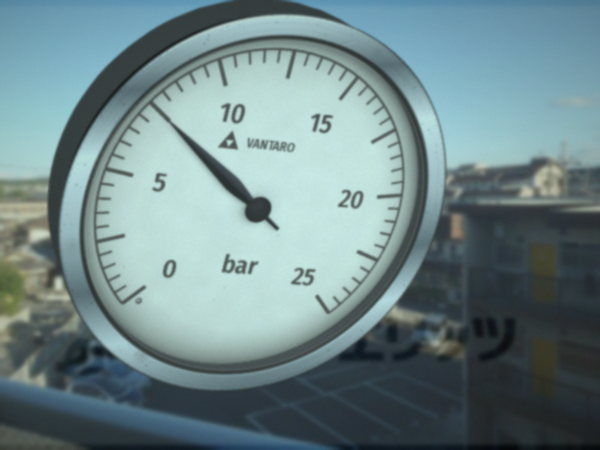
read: 7.5 bar
